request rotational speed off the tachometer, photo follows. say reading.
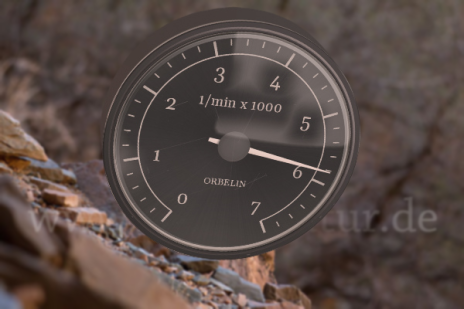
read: 5800 rpm
